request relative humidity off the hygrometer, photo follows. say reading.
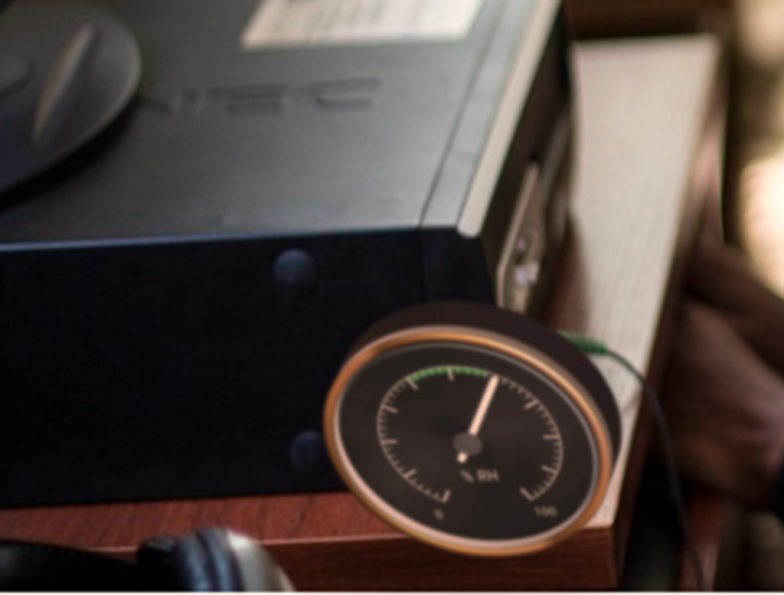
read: 60 %
